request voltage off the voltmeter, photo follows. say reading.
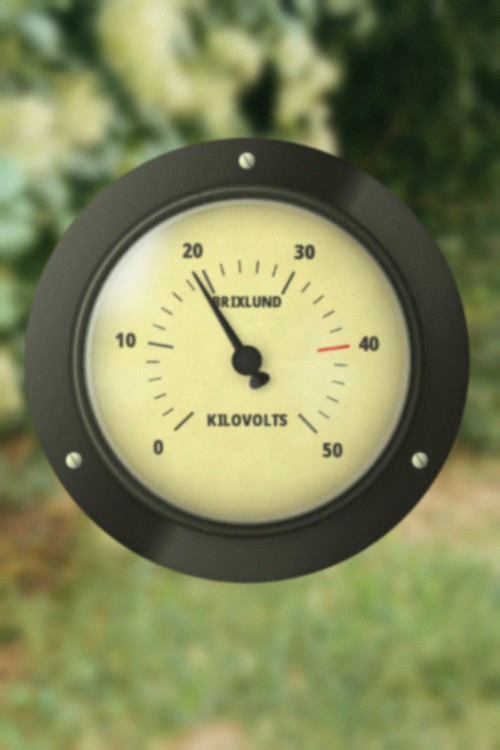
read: 19 kV
